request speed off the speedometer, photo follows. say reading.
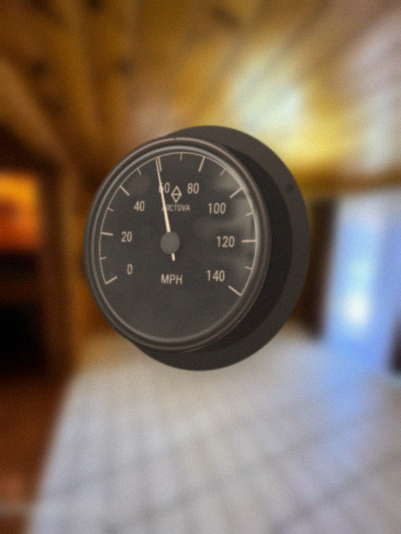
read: 60 mph
